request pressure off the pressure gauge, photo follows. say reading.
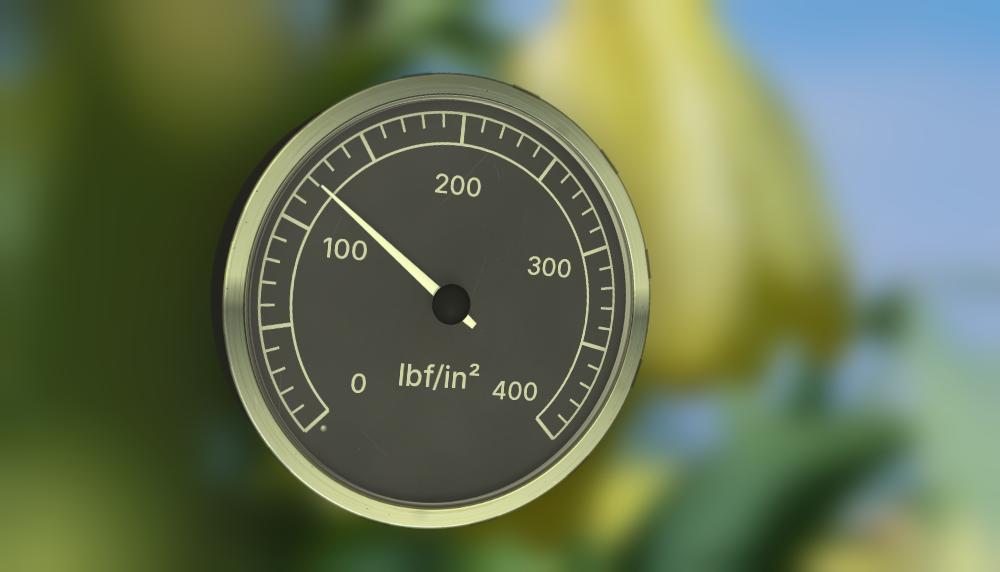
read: 120 psi
